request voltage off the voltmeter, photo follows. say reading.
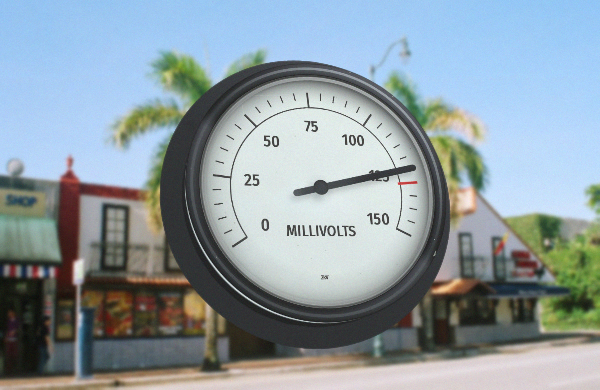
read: 125 mV
